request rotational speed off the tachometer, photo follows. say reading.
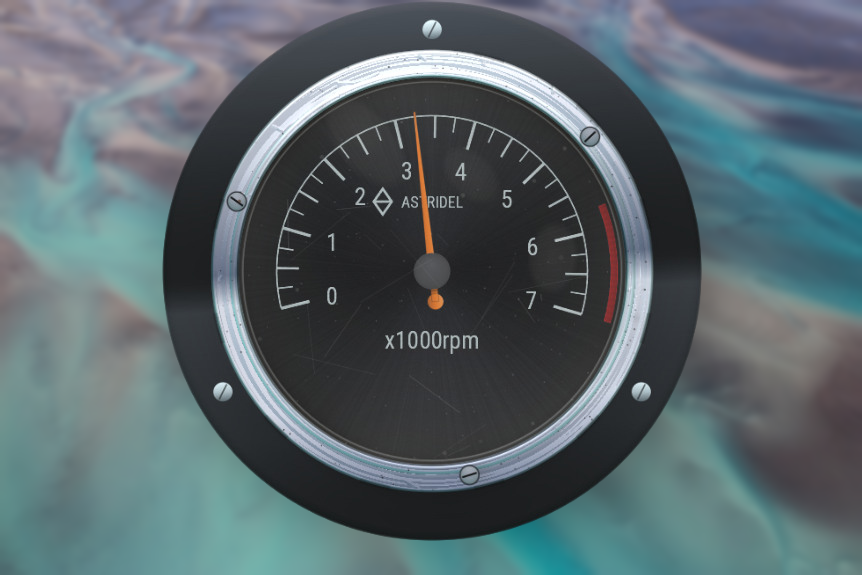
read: 3250 rpm
